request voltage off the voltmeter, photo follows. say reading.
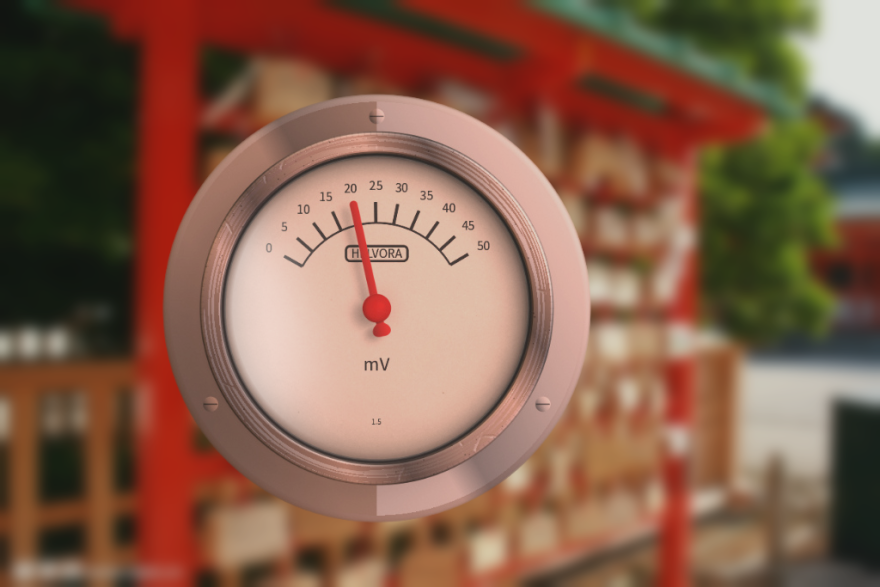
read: 20 mV
